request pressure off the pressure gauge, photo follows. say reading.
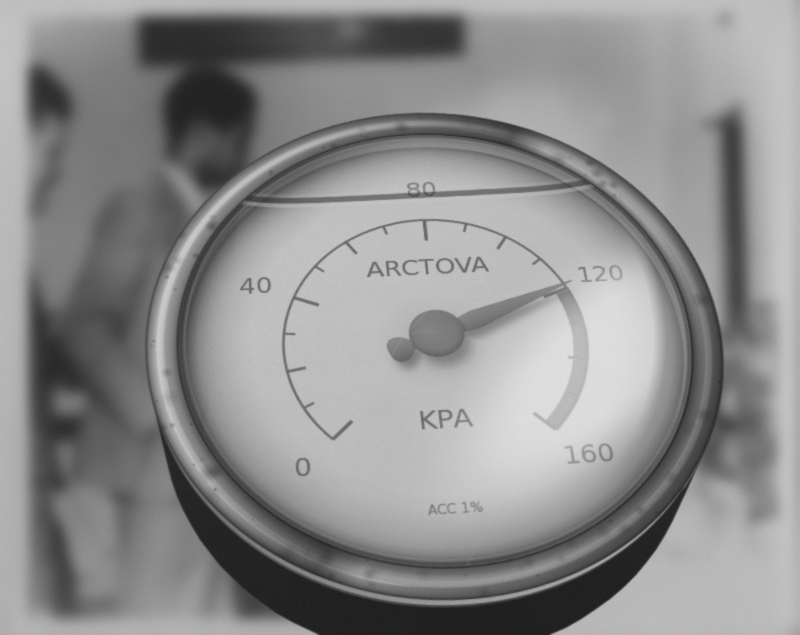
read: 120 kPa
